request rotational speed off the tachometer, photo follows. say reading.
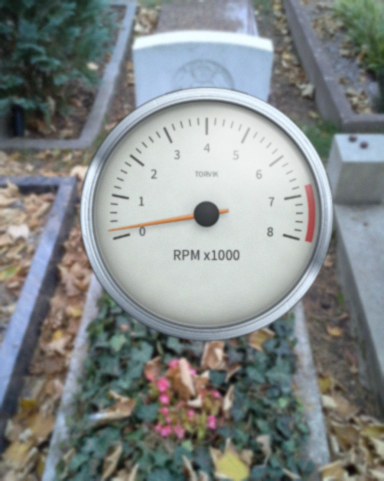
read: 200 rpm
